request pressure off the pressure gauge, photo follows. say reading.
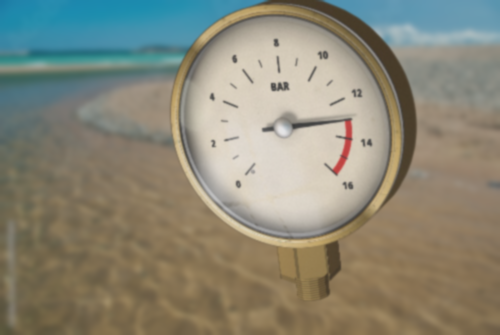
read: 13 bar
